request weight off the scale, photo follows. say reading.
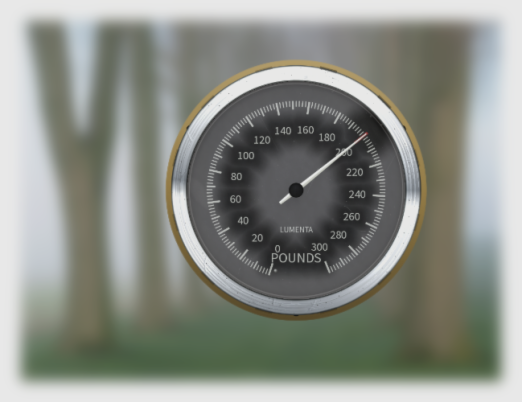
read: 200 lb
